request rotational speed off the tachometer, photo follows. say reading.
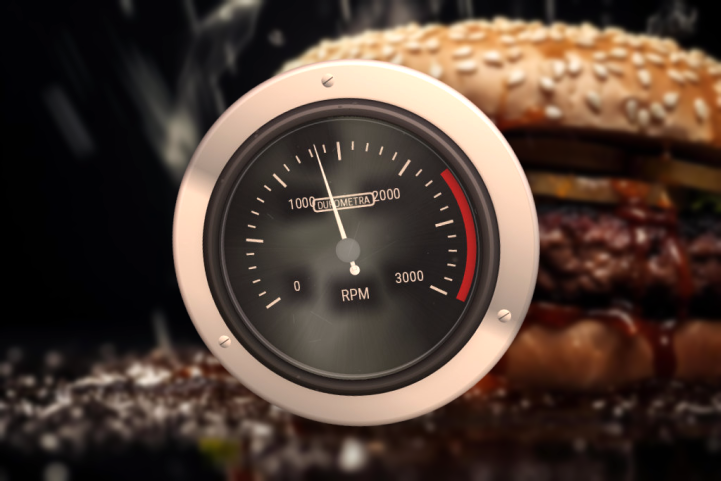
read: 1350 rpm
